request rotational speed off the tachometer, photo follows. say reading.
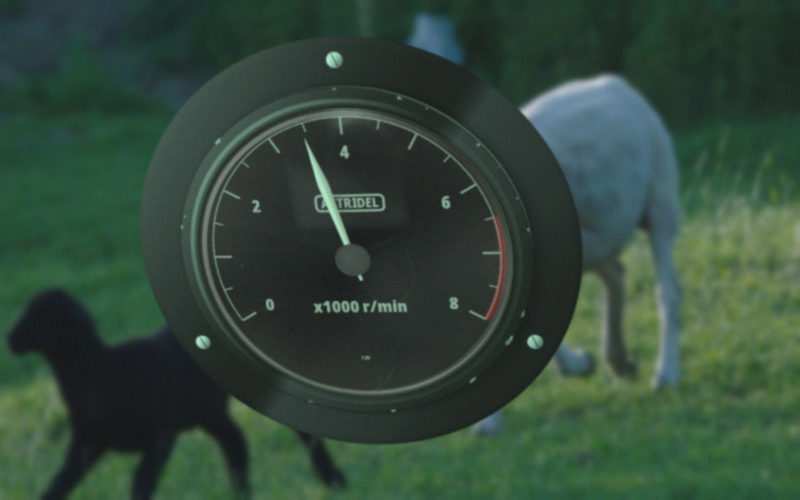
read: 3500 rpm
